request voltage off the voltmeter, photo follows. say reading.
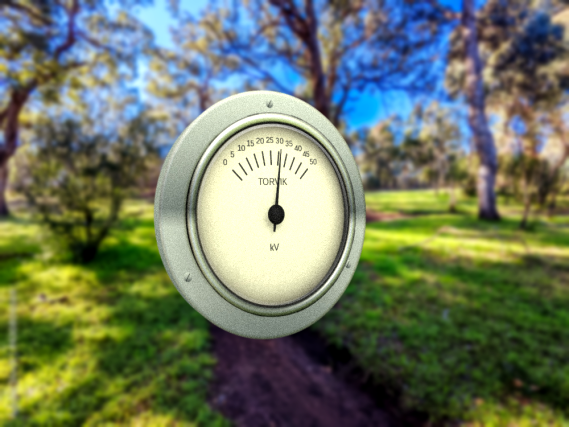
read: 30 kV
